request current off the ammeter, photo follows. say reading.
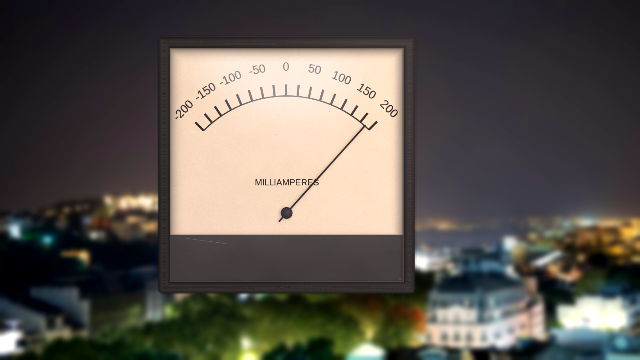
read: 187.5 mA
